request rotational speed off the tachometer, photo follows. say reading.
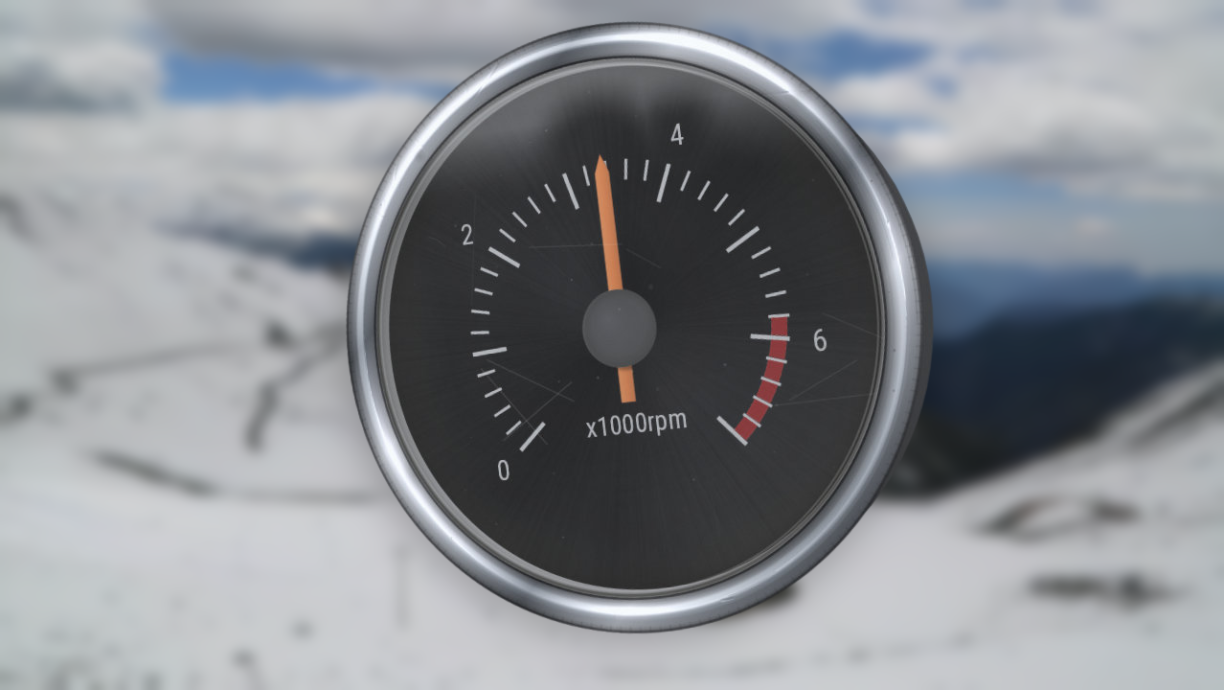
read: 3400 rpm
